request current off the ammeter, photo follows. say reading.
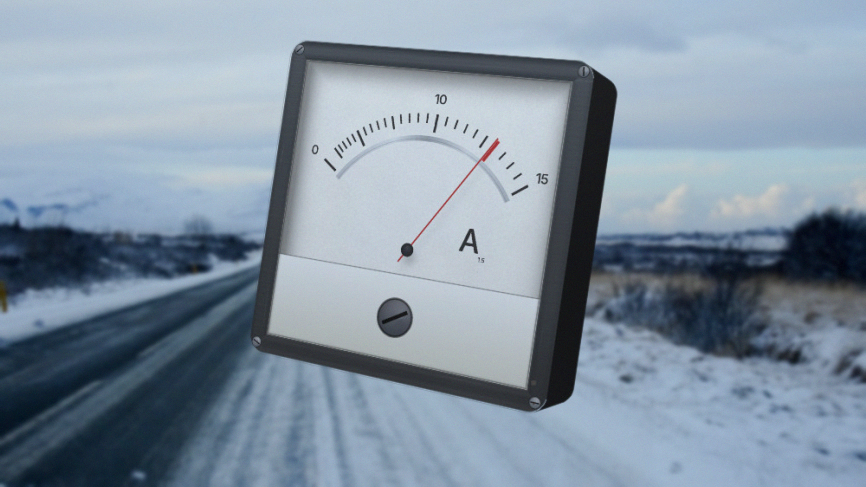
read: 13 A
